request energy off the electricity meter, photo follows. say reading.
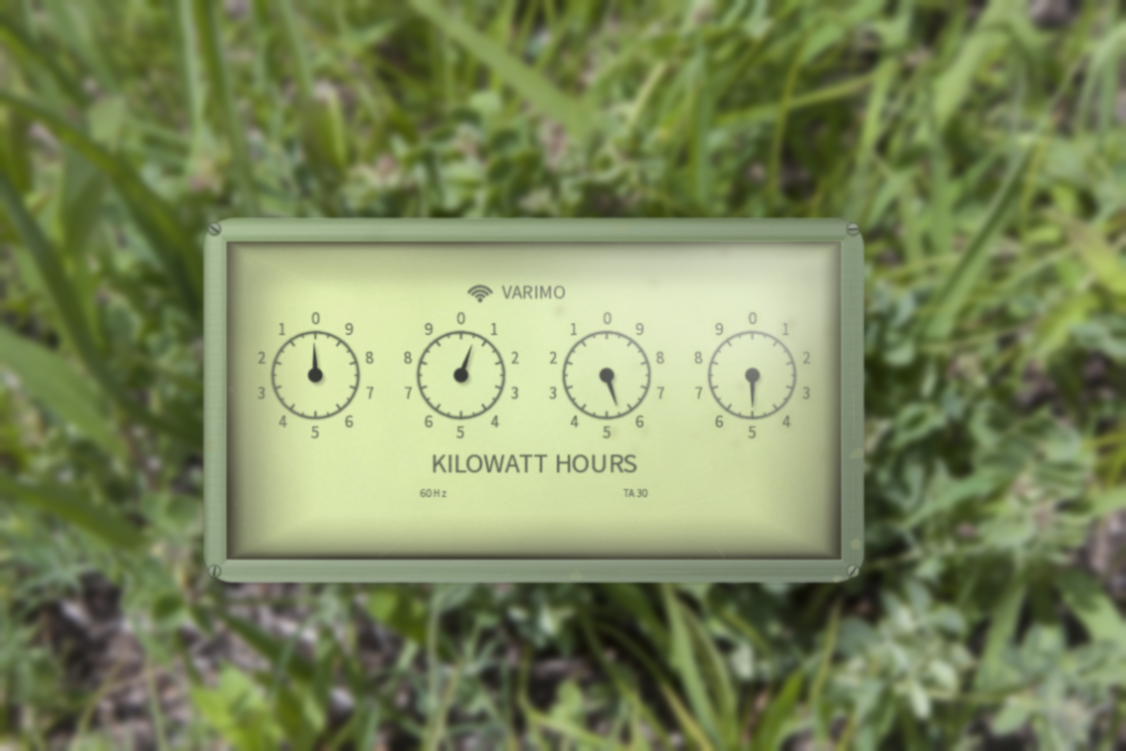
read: 55 kWh
